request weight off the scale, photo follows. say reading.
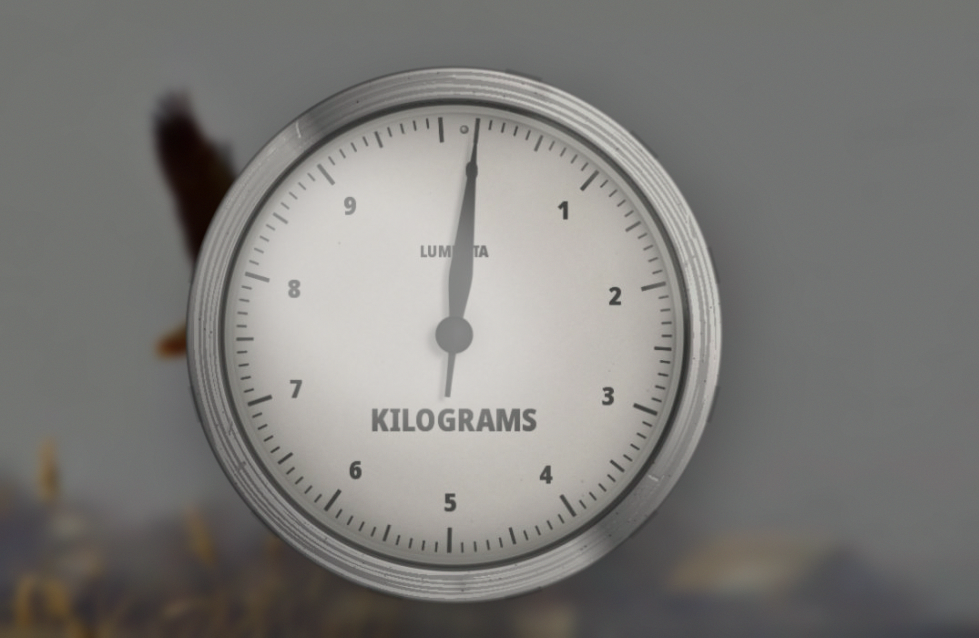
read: 0 kg
